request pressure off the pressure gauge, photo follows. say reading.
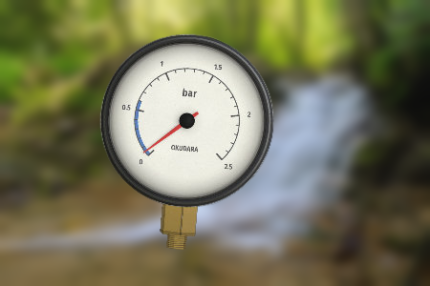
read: 0.05 bar
